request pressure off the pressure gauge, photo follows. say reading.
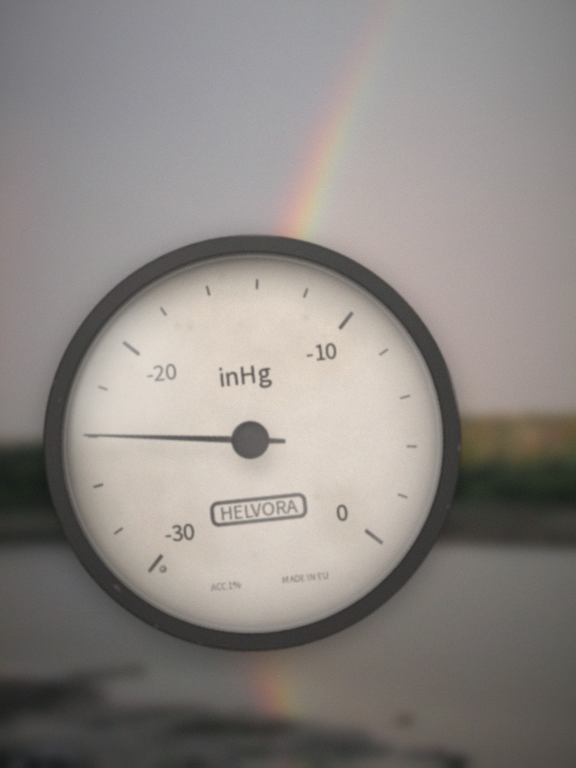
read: -24 inHg
